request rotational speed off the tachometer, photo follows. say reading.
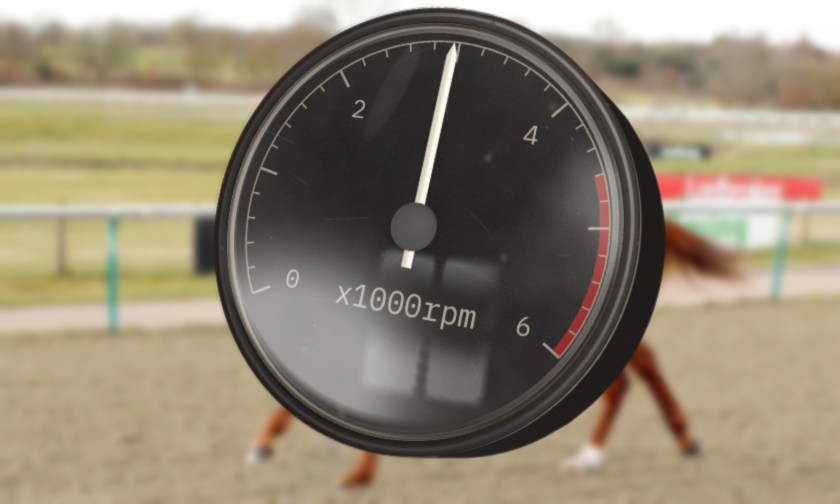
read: 3000 rpm
